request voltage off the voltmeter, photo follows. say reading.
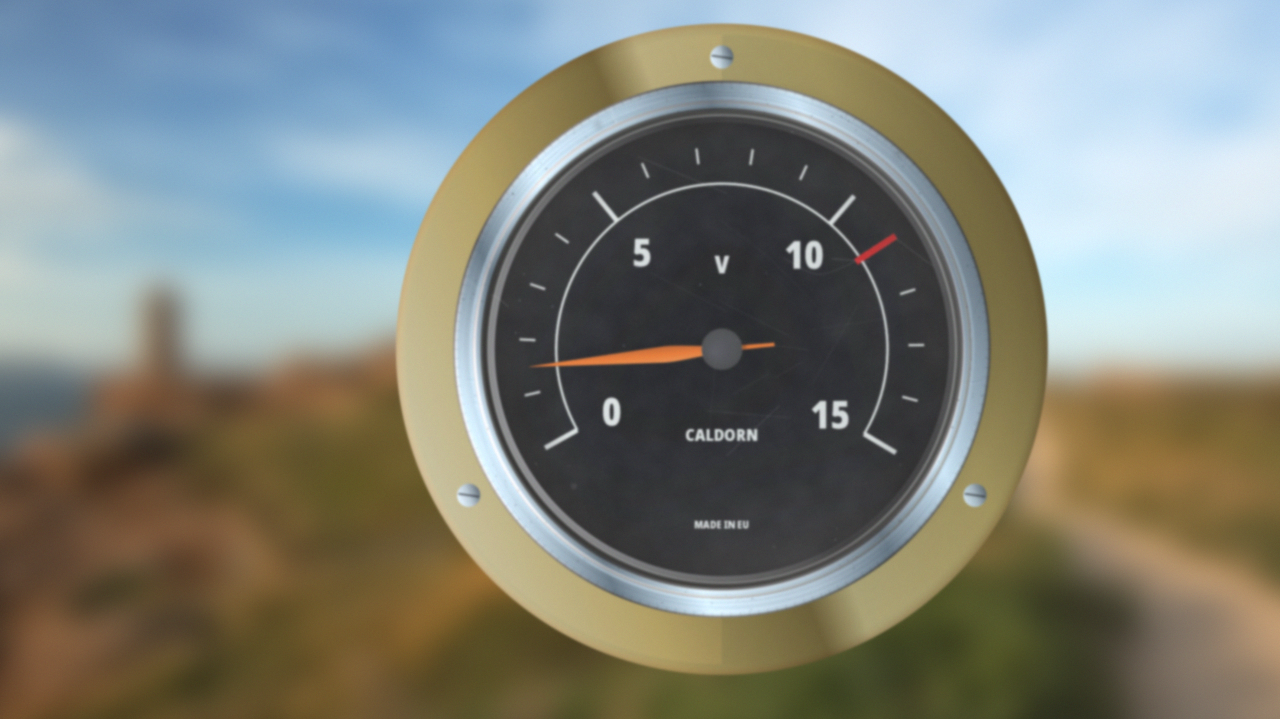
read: 1.5 V
